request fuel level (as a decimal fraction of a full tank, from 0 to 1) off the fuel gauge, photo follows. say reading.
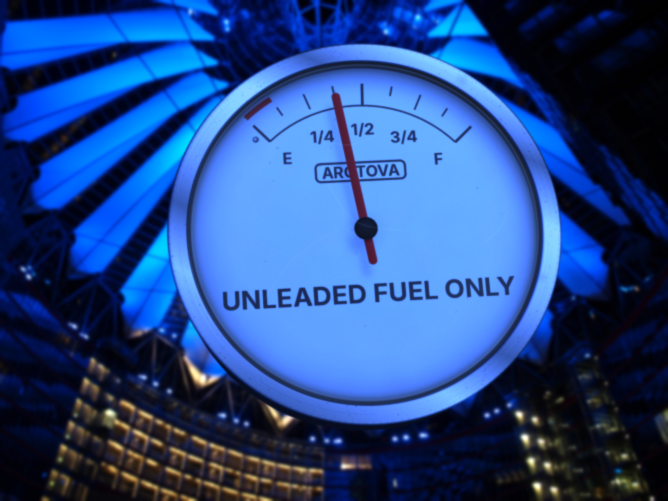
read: 0.375
